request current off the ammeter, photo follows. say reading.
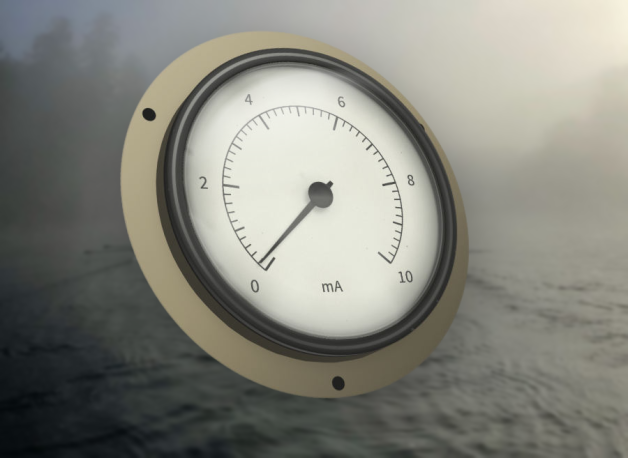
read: 0.2 mA
